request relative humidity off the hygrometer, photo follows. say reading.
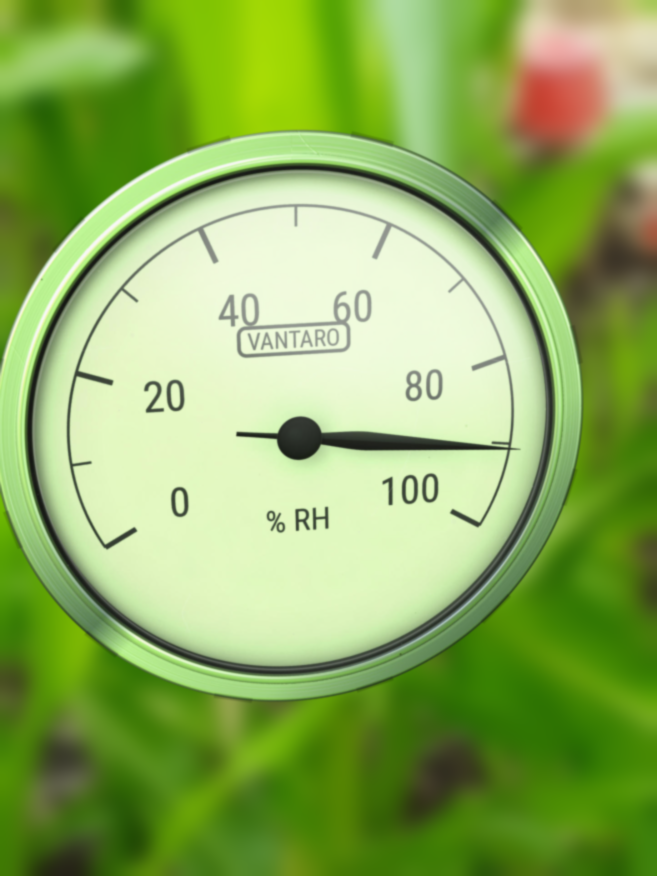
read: 90 %
